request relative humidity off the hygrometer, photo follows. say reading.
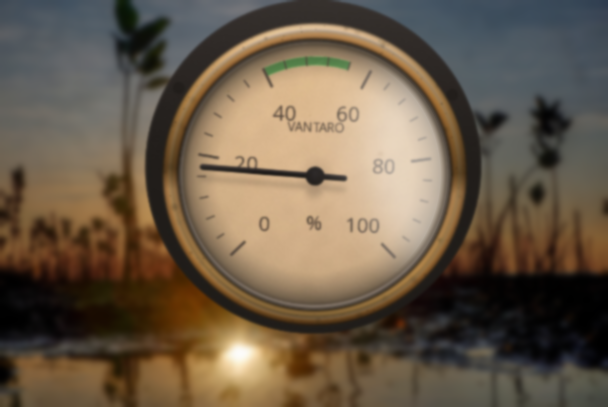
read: 18 %
